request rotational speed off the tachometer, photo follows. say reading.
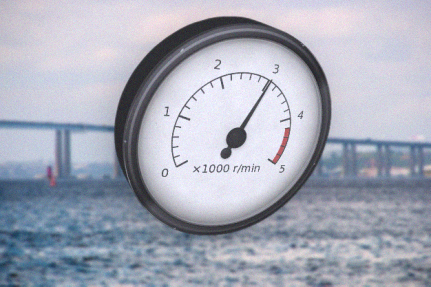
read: 3000 rpm
